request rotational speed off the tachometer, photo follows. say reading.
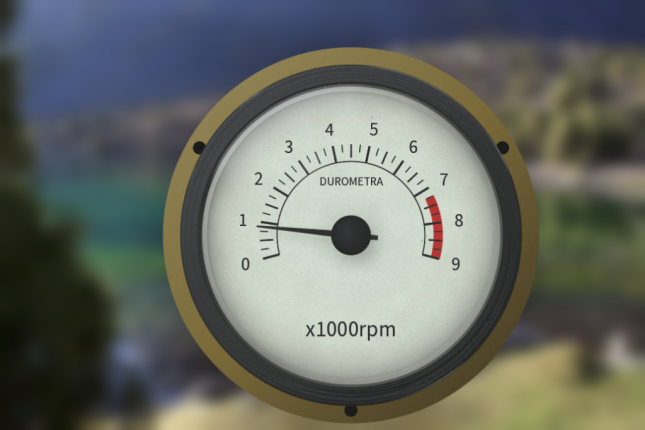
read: 875 rpm
